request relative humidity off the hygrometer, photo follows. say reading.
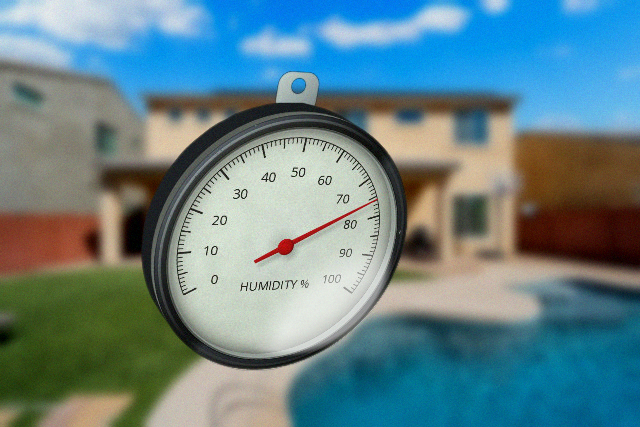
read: 75 %
